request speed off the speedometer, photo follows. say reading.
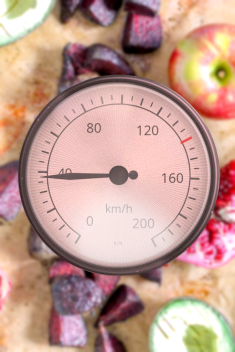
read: 37.5 km/h
